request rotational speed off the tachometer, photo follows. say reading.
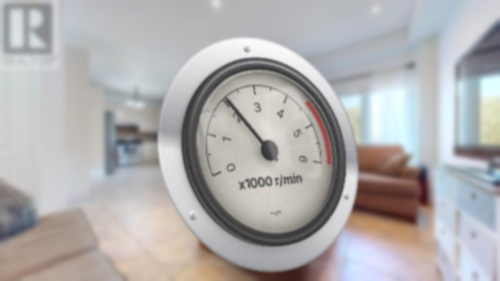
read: 2000 rpm
